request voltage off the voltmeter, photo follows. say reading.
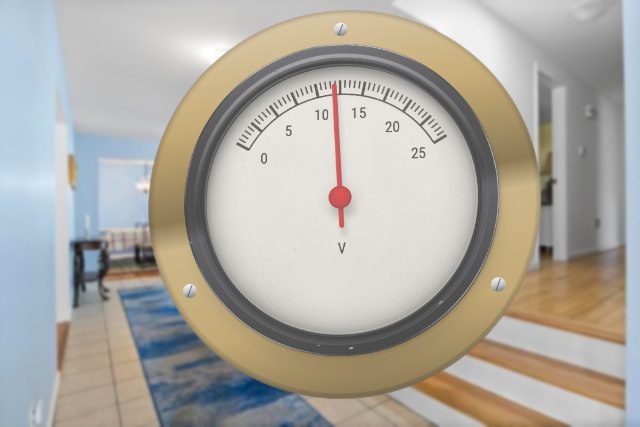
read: 12 V
